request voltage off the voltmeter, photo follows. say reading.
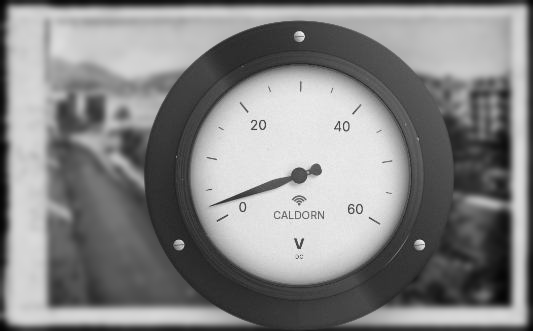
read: 2.5 V
